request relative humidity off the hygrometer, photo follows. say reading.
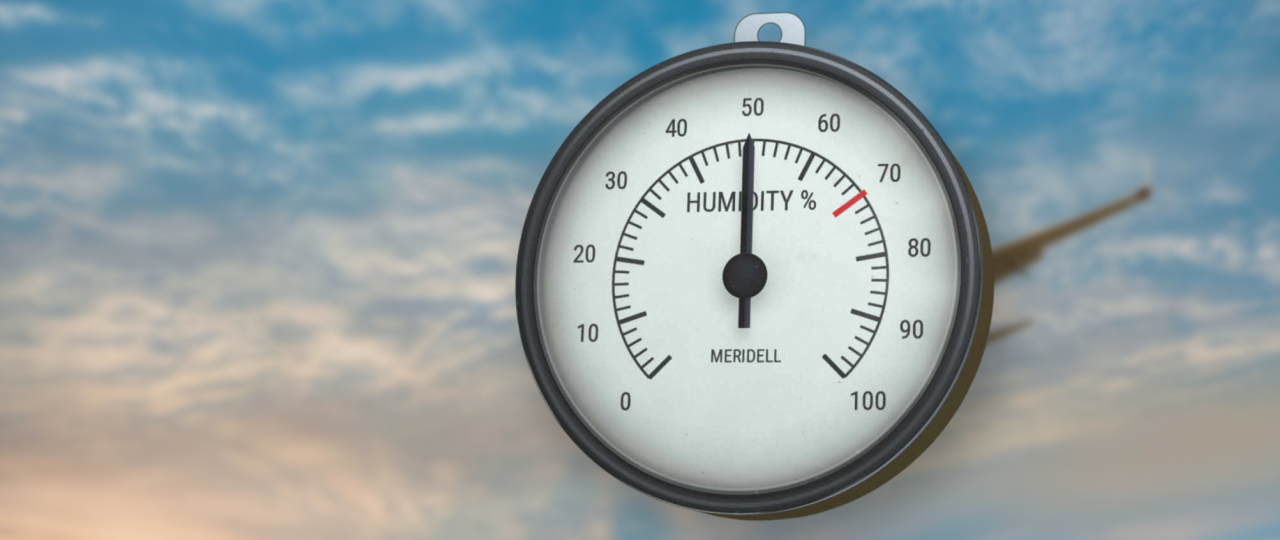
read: 50 %
